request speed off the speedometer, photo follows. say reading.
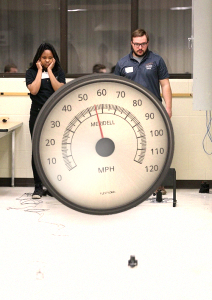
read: 55 mph
